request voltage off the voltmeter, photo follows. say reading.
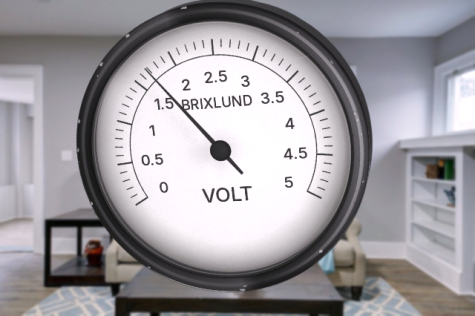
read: 1.7 V
